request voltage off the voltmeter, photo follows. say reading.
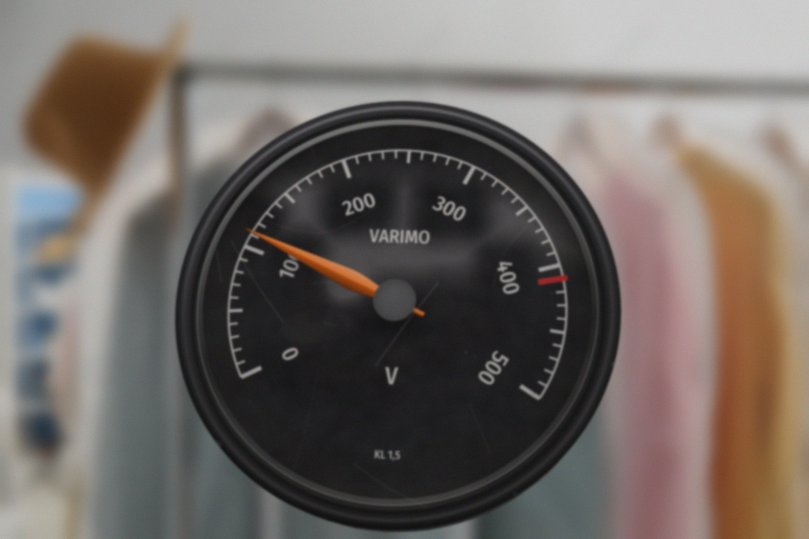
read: 110 V
